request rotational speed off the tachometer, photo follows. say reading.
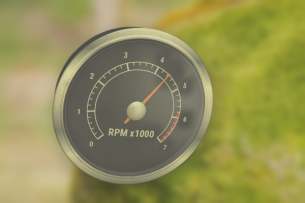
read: 4400 rpm
